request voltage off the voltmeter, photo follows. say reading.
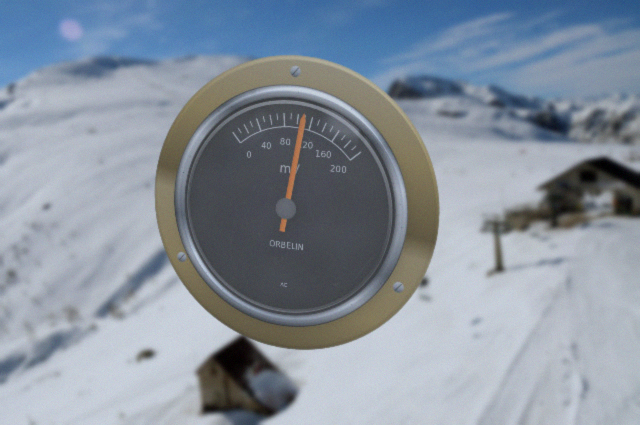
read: 110 mV
